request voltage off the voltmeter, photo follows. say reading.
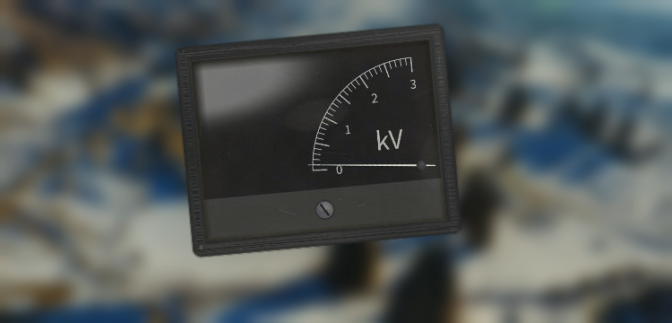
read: 0.1 kV
